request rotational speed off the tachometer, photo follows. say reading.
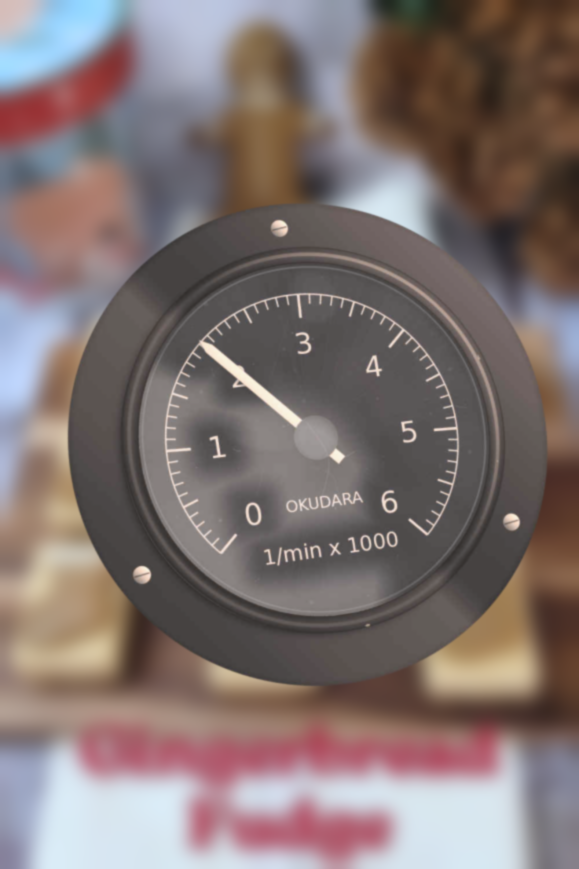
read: 2000 rpm
